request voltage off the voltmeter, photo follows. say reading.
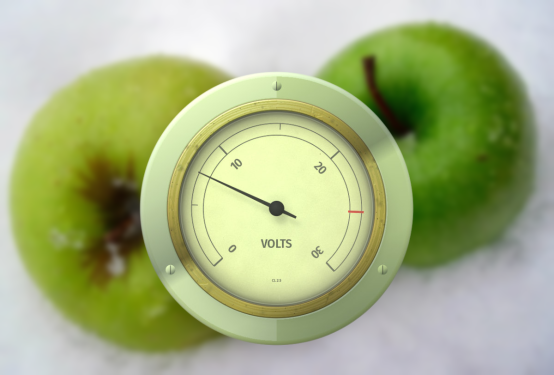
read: 7.5 V
